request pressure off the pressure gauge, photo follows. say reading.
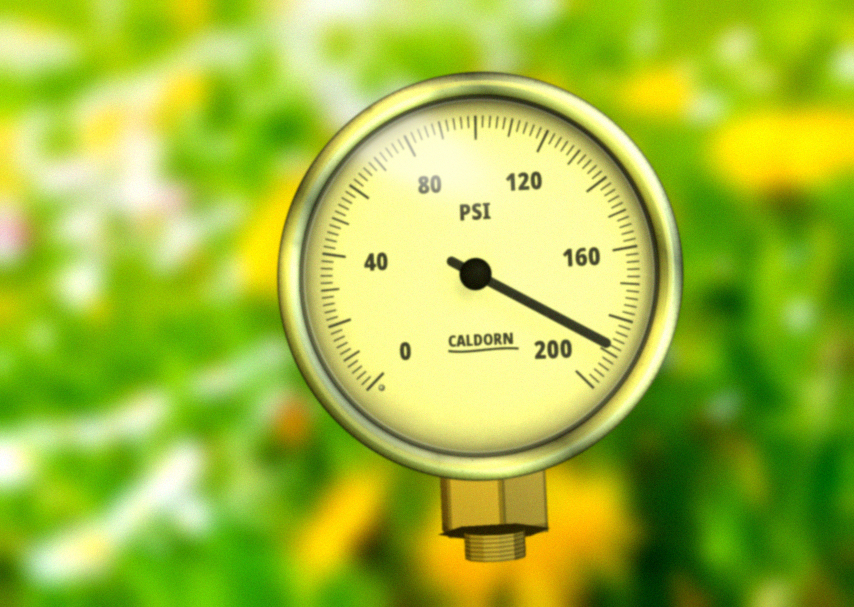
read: 188 psi
